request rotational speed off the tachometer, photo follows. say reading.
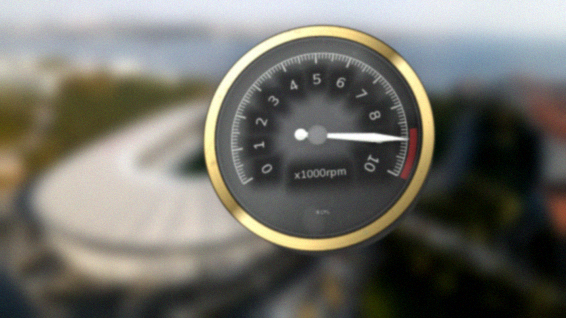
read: 9000 rpm
